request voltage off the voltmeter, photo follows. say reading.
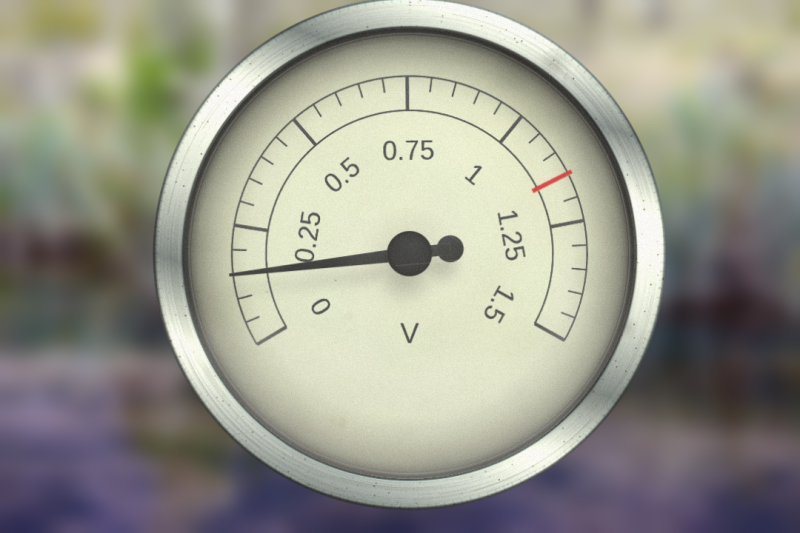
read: 0.15 V
